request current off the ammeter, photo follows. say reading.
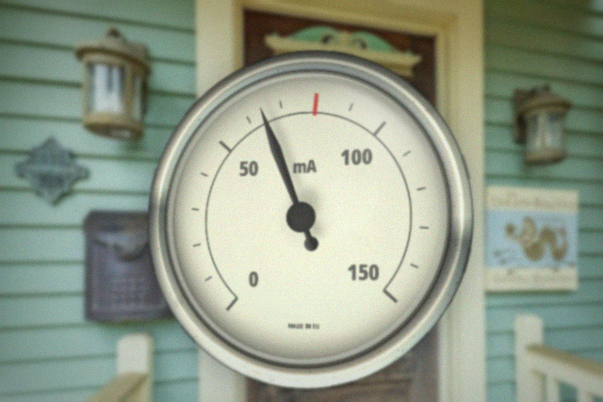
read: 65 mA
